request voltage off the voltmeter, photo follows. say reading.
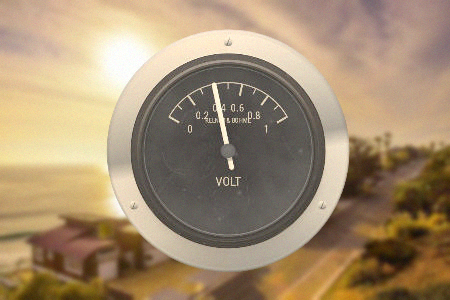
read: 0.4 V
